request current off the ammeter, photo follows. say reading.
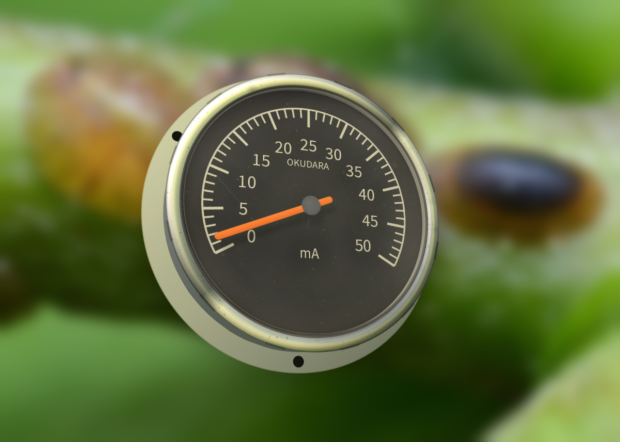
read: 1.5 mA
